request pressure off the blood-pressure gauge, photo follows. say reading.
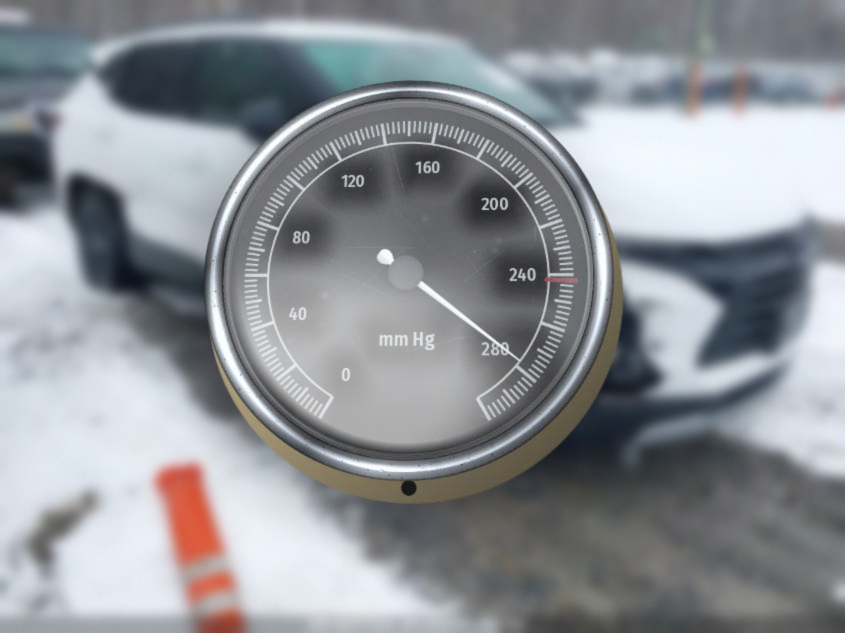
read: 278 mmHg
